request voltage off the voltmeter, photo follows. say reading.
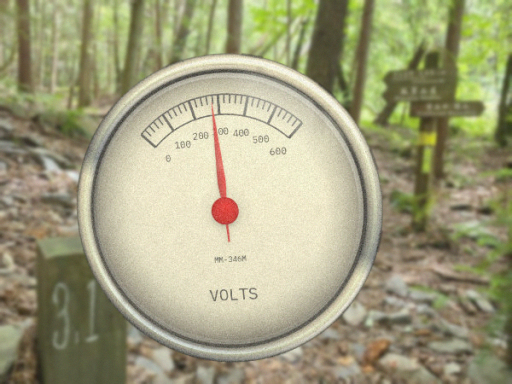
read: 280 V
